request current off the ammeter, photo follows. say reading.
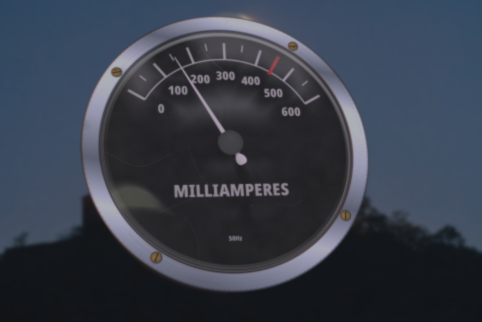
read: 150 mA
